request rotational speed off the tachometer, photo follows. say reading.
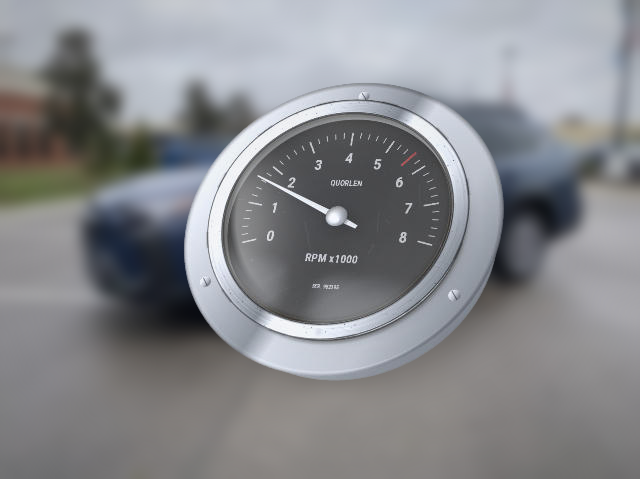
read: 1600 rpm
